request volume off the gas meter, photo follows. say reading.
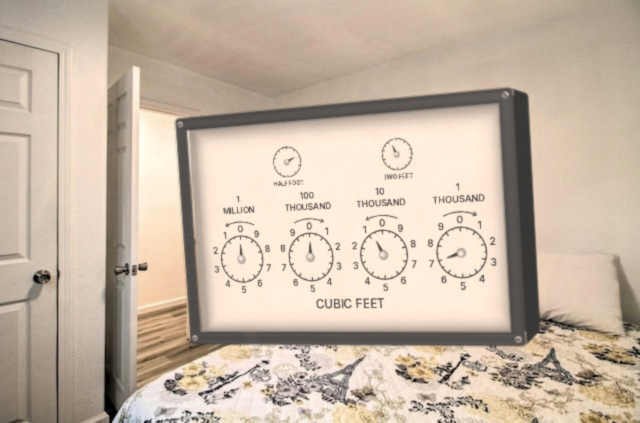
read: 700 ft³
